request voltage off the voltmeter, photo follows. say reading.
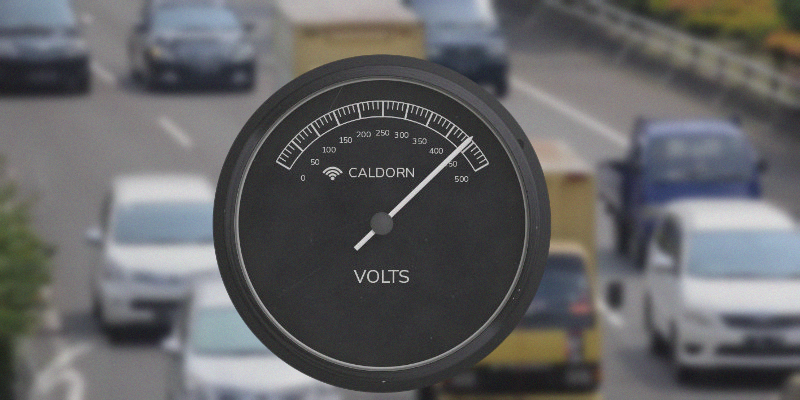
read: 440 V
